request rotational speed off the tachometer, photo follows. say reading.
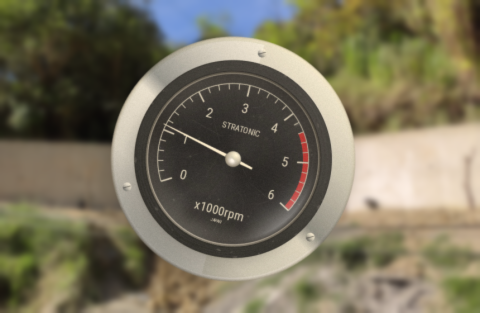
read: 1100 rpm
